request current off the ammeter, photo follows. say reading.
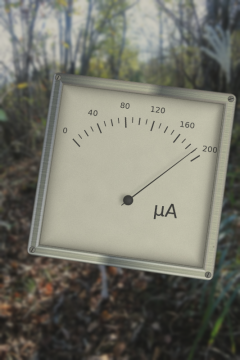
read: 190 µA
